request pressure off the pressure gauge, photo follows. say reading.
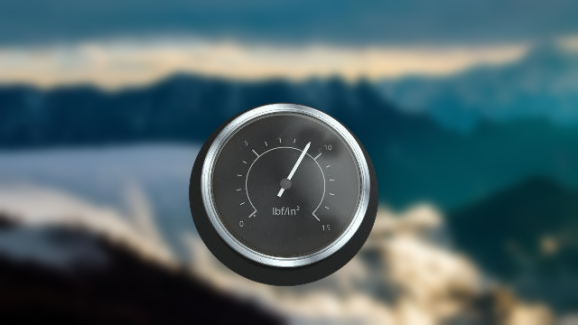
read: 9 psi
